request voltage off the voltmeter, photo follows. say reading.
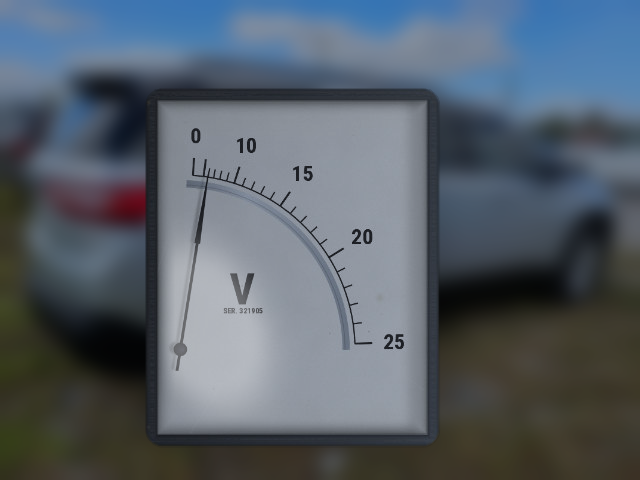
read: 6 V
